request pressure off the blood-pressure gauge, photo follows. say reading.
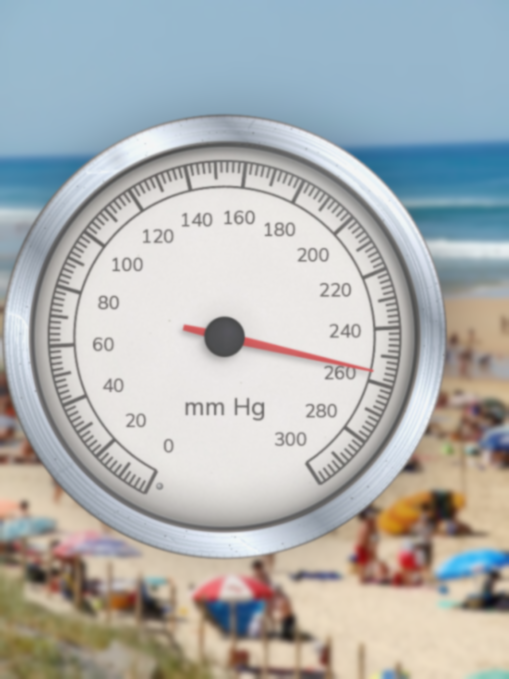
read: 256 mmHg
